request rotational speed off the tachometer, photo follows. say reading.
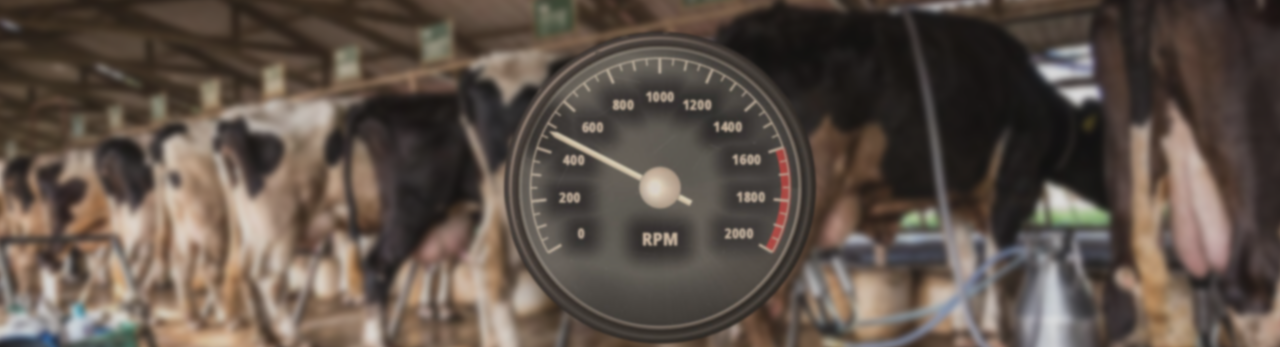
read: 475 rpm
